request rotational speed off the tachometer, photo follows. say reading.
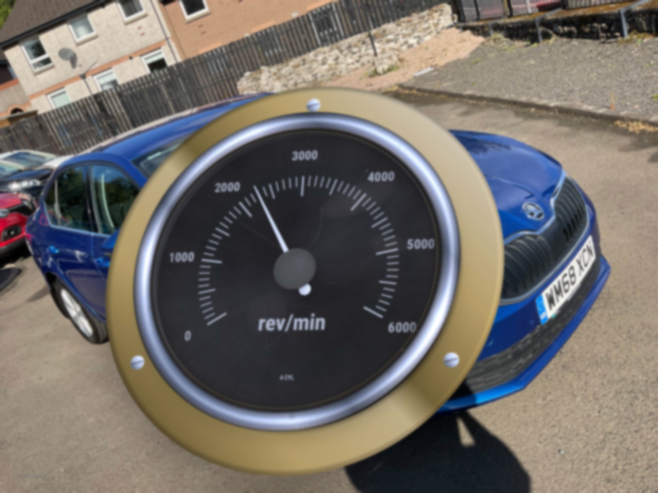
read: 2300 rpm
